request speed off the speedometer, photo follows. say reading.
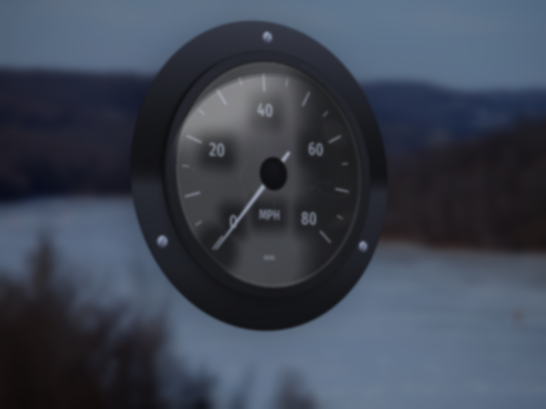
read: 0 mph
